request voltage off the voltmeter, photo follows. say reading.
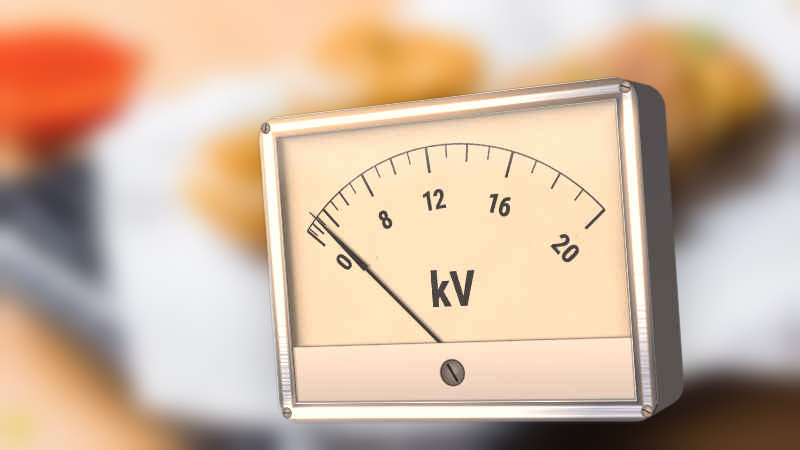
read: 3 kV
